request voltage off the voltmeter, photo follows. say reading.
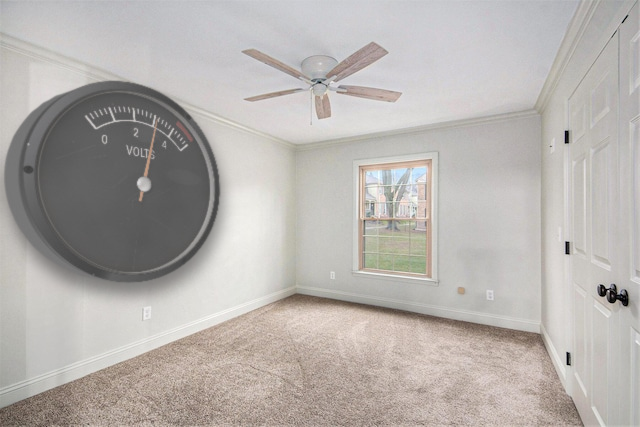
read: 3 V
